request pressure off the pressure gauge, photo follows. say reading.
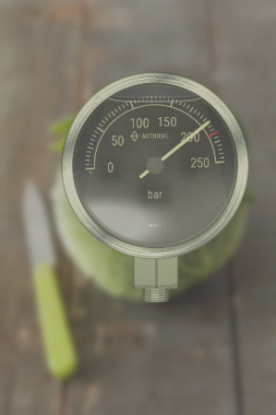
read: 200 bar
